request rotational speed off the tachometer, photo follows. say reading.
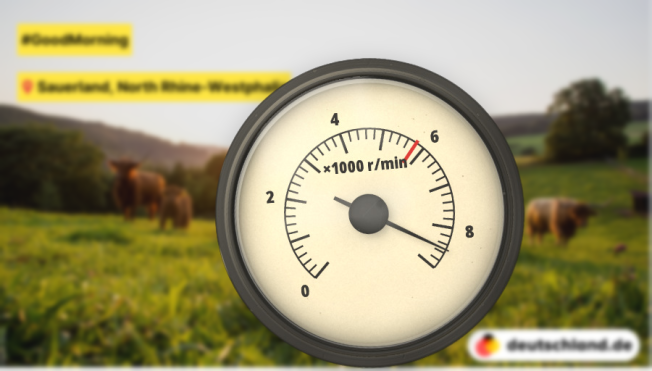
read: 8500 rpm
